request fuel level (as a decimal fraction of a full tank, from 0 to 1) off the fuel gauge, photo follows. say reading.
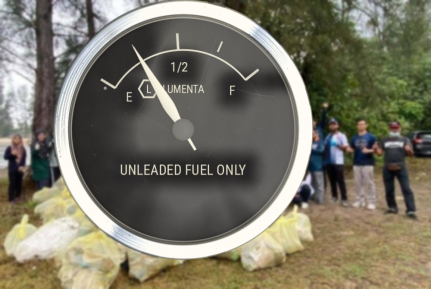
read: 0.25
